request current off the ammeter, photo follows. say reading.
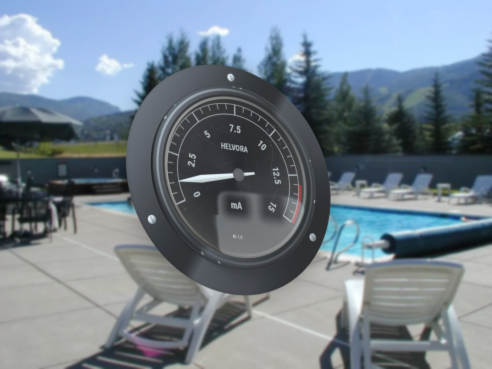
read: 1 mA
